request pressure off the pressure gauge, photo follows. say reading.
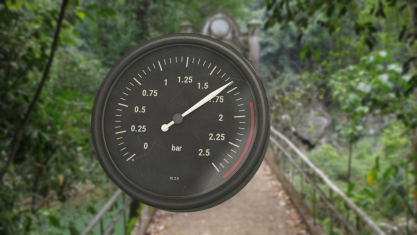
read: 1.7 bar
